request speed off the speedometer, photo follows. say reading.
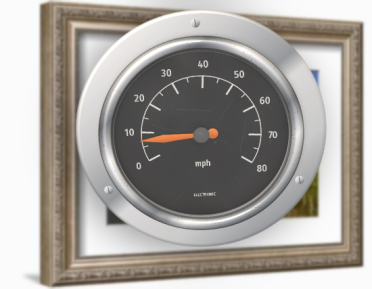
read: 7.5 mph
